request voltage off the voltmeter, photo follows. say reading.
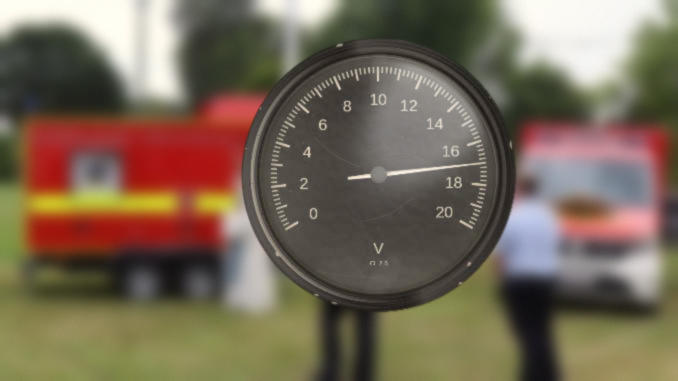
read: 17 V
